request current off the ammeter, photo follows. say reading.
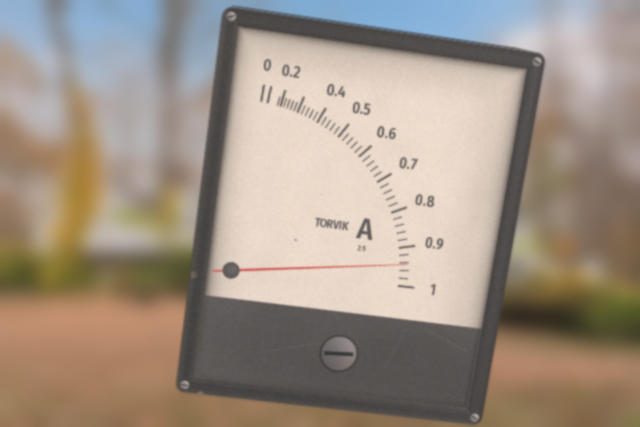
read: 0.94 A
